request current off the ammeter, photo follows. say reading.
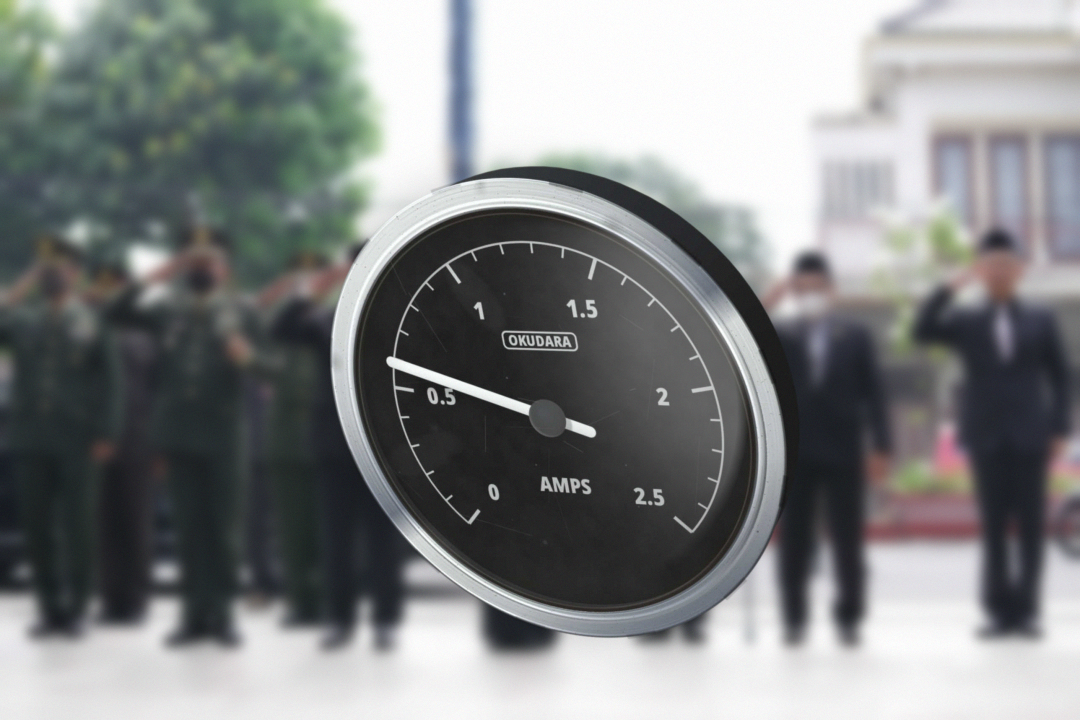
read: 0.6 A
